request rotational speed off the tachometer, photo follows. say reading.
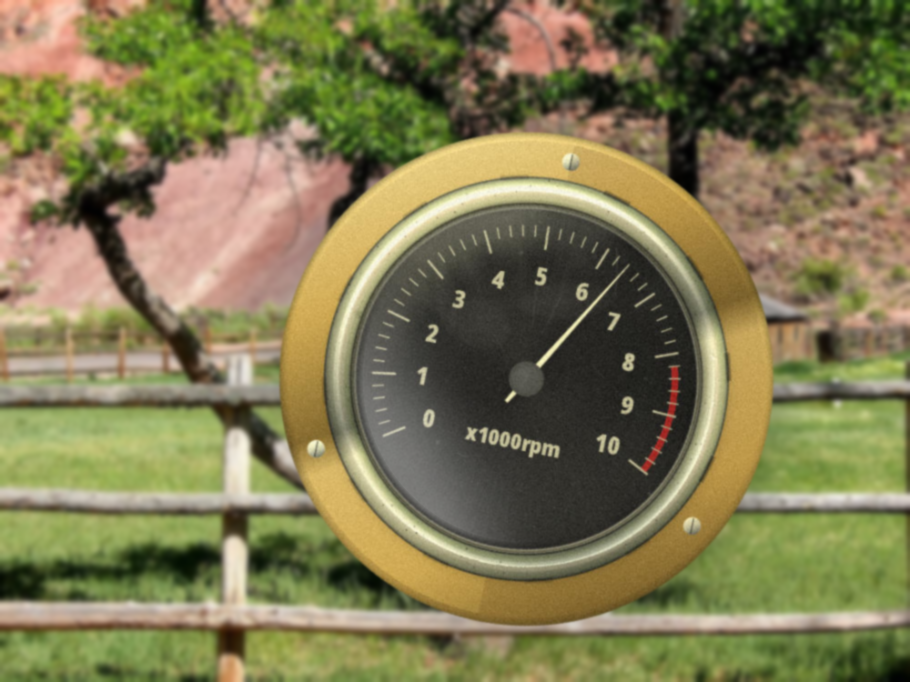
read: 6400 rpm
